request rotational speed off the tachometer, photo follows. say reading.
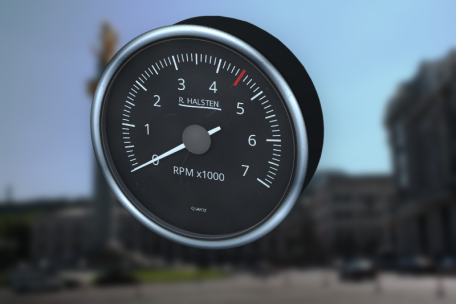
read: 0 rpm
